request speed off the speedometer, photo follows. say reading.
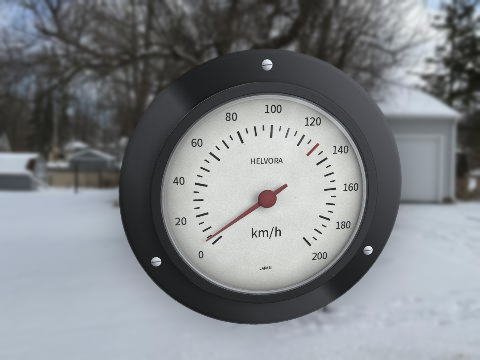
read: 5 km/h
